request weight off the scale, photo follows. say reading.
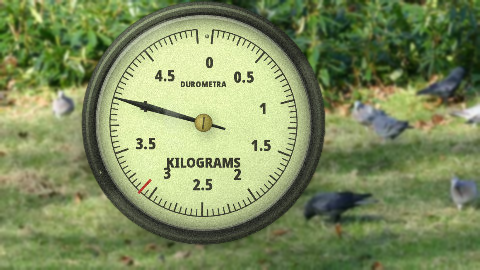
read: 4 kg
